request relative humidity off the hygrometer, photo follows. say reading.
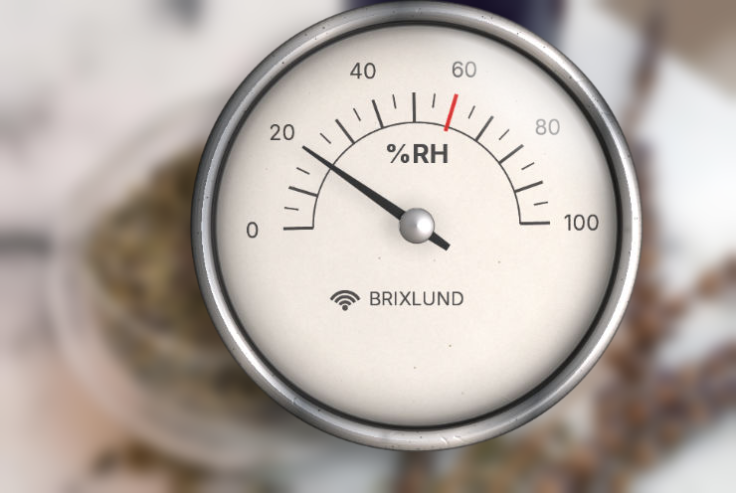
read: 20 %
